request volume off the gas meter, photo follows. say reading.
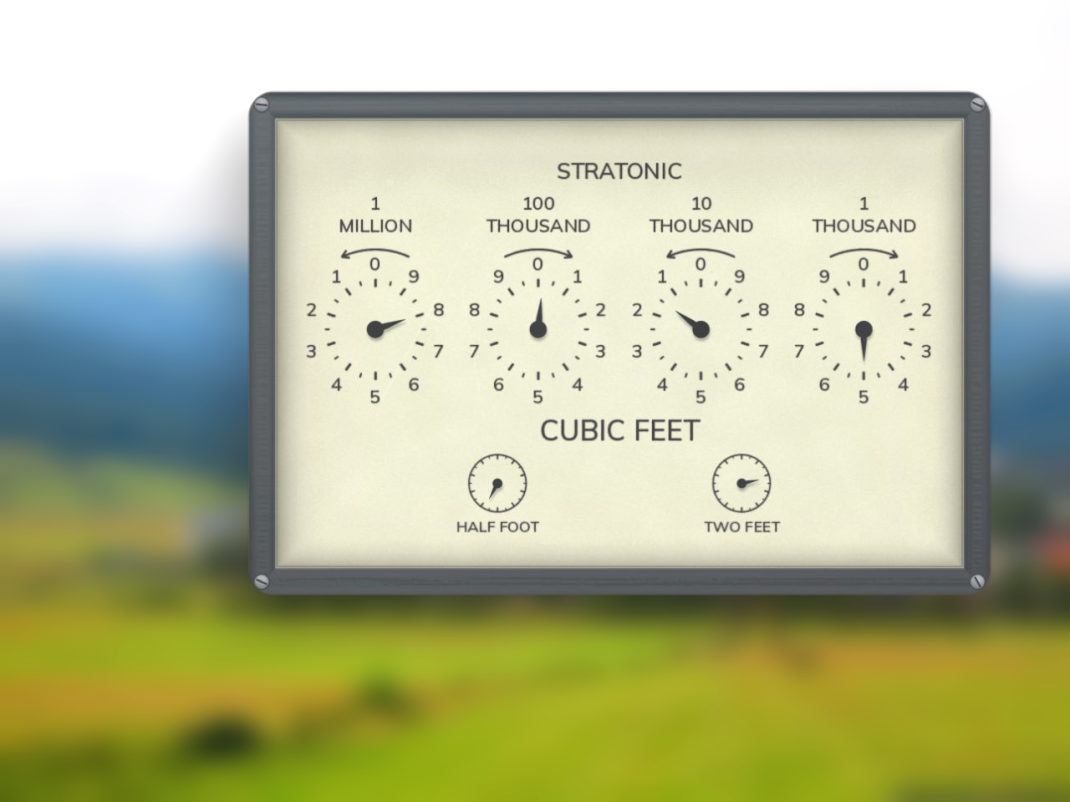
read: 801500 ft³
